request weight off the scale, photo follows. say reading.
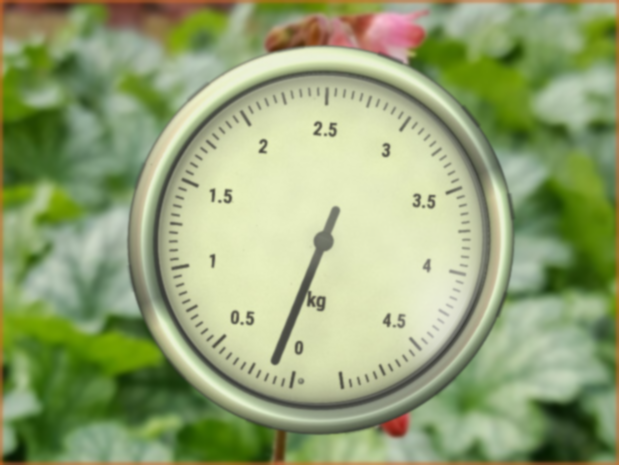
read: 0.15 kg
